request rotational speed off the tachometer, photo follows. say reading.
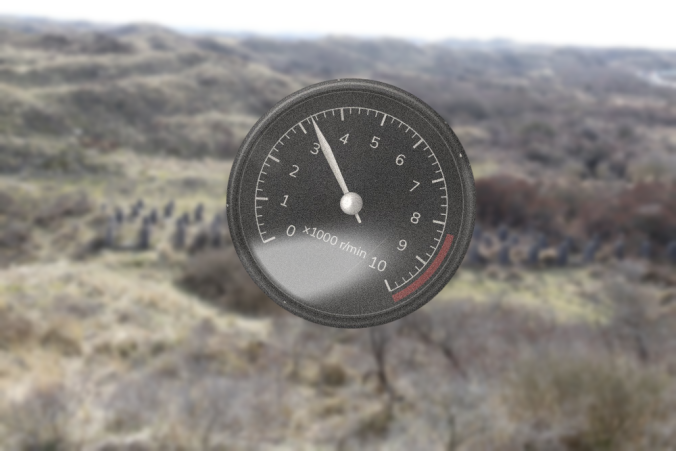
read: 3300 rpm
